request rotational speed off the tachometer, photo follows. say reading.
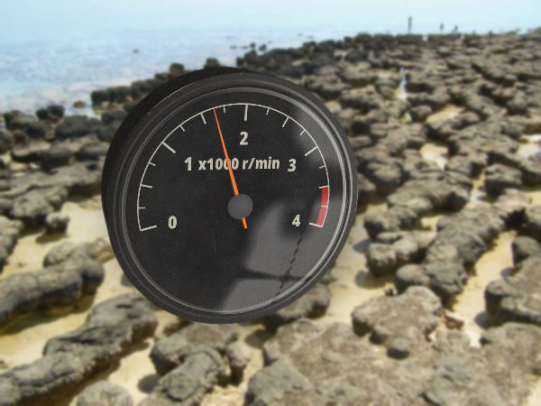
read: 1625 rpm
